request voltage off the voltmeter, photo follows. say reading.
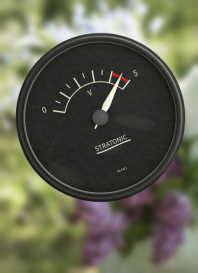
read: 4.5 V
